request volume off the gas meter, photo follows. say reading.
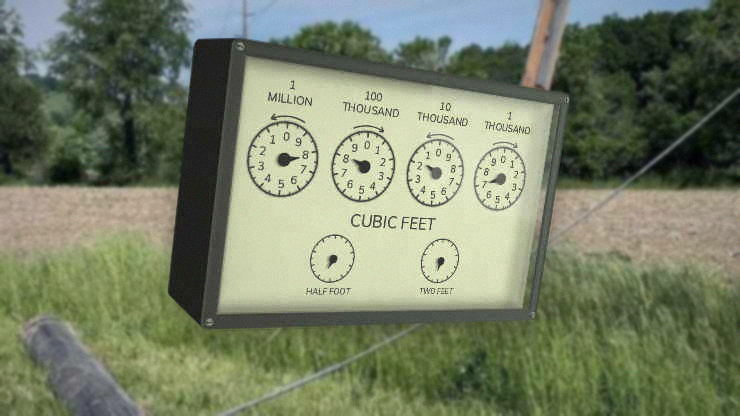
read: 781700 ft³
